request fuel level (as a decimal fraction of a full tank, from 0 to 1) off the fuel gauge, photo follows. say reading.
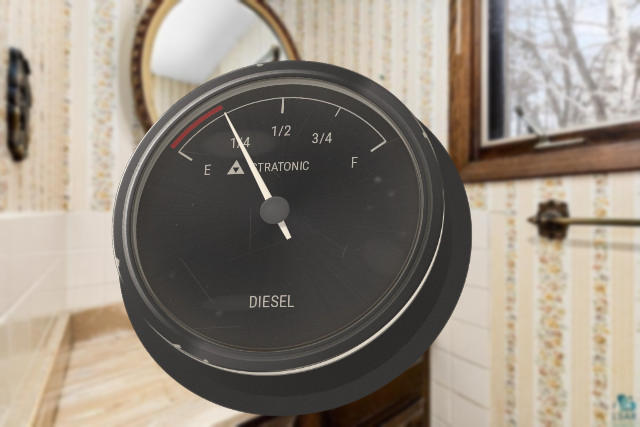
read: 0.25
